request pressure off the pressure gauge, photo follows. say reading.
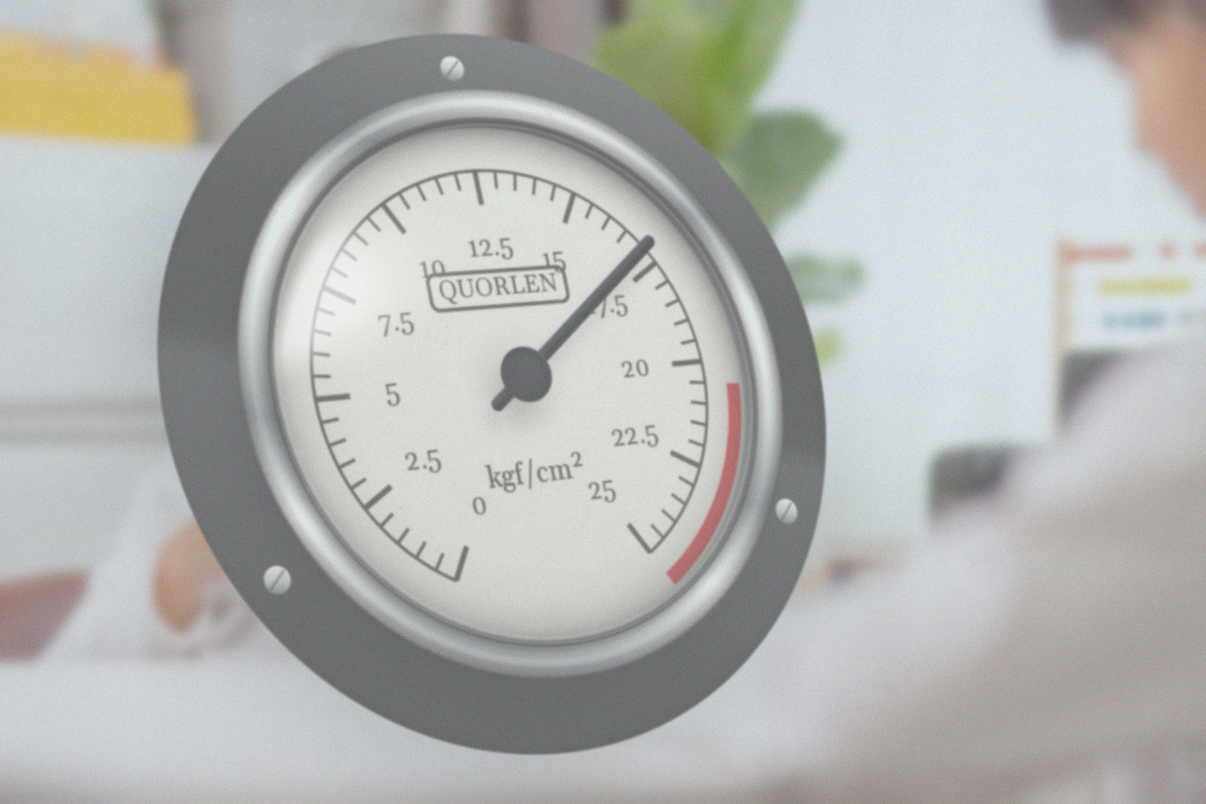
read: 17 kg/cm²
